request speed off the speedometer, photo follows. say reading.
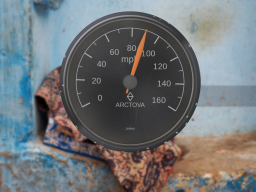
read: 90 mph
